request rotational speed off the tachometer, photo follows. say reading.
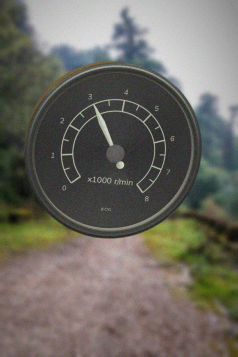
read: 3000 rpm
